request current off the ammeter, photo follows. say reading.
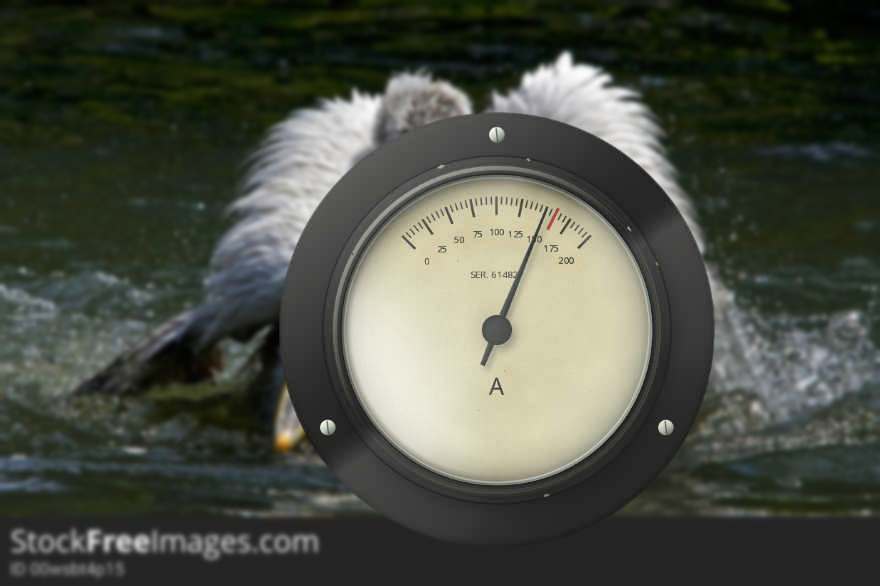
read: 150 A
